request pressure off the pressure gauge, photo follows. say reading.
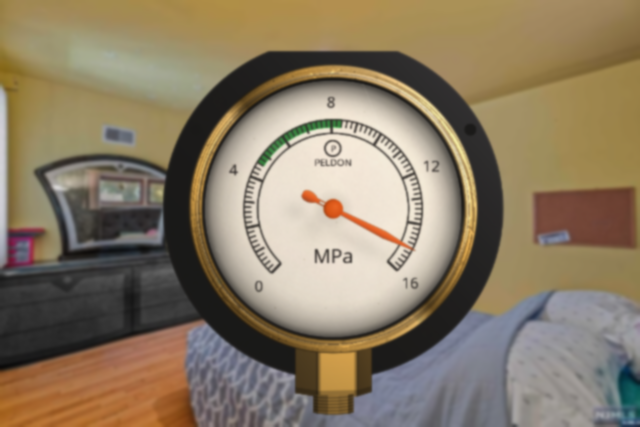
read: 15 MPa
